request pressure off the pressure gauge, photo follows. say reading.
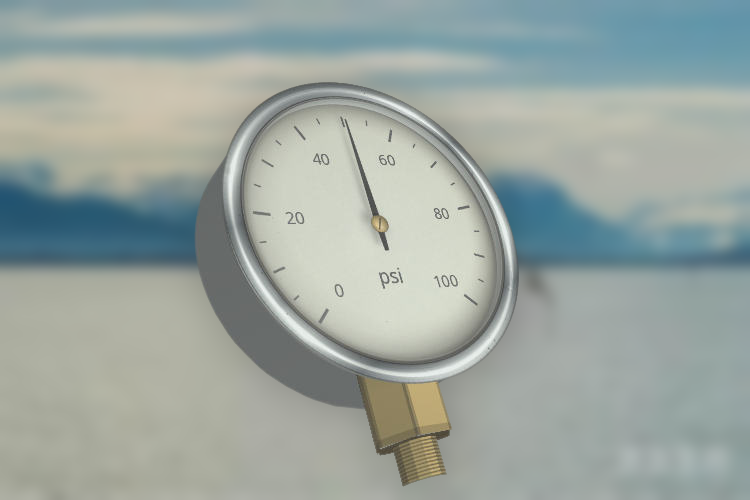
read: 50 psi
